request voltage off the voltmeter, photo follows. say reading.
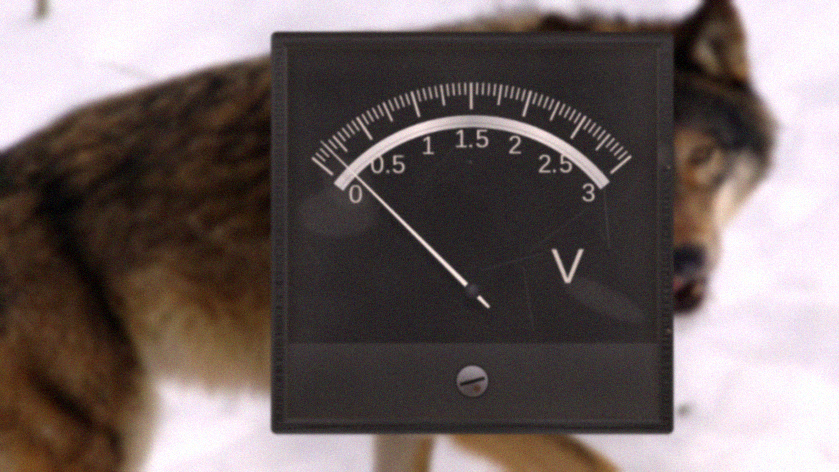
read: 0.15 V
